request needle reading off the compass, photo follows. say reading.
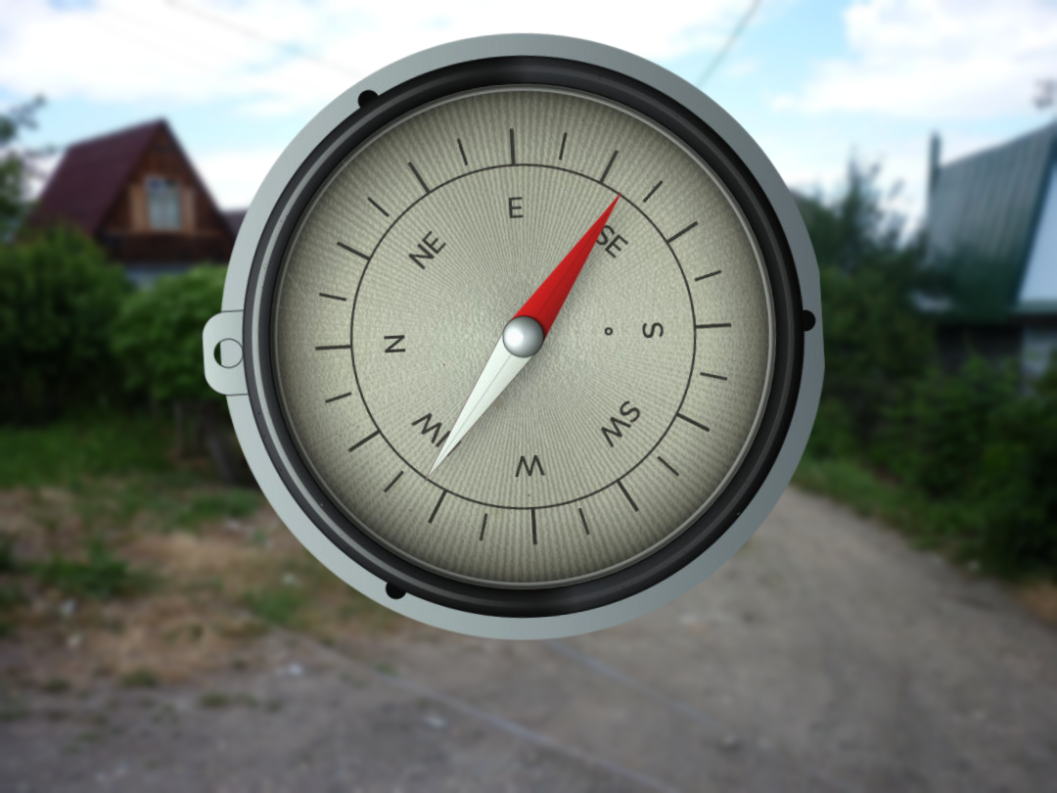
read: 127.5 °
